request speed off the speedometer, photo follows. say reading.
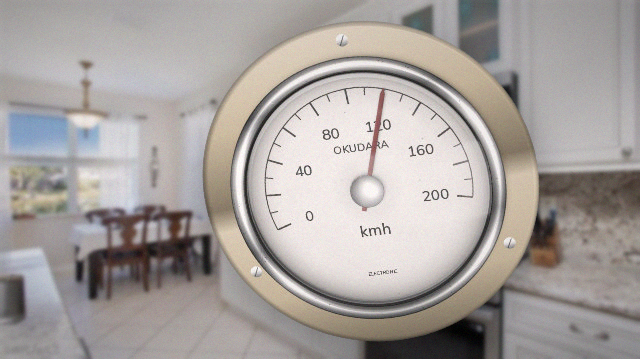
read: 120 km/h
